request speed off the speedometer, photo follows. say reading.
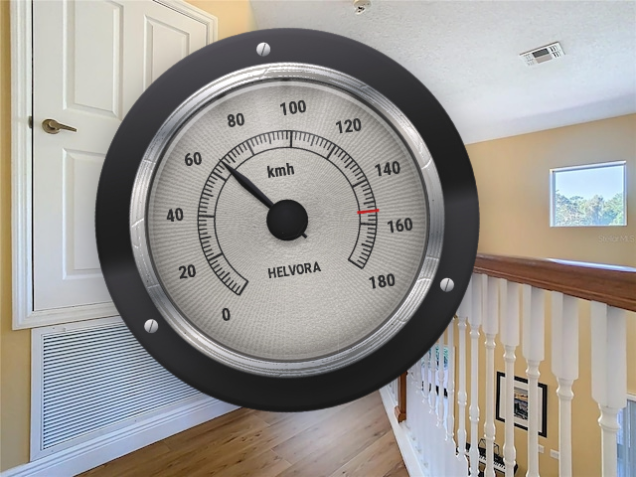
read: 66 km/h
